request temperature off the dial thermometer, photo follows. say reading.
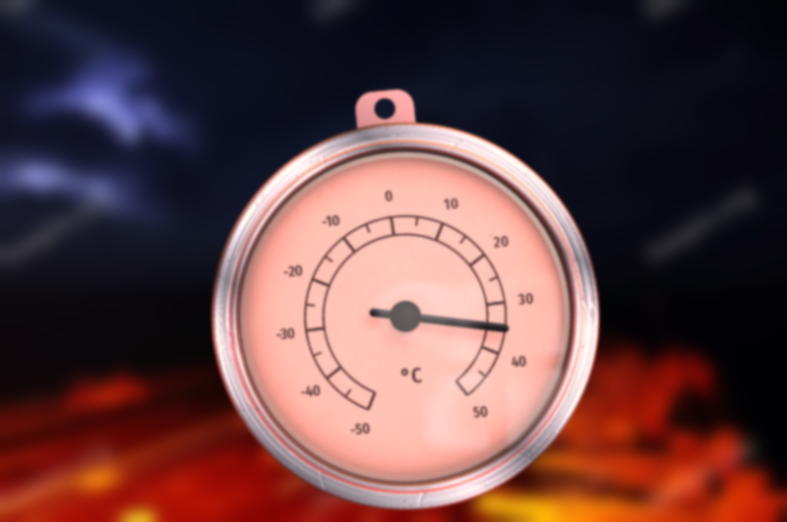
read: 35 °C
